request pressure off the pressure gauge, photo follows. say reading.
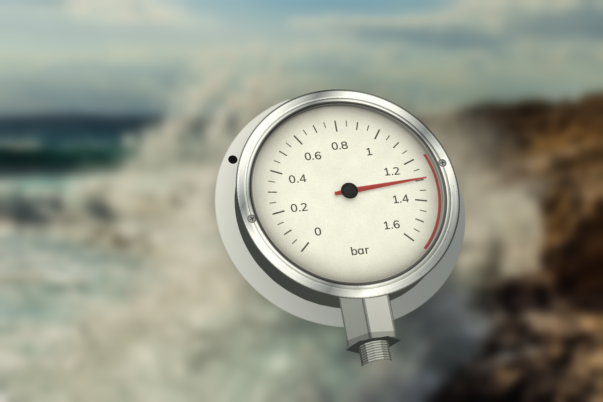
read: 1.3 bar
